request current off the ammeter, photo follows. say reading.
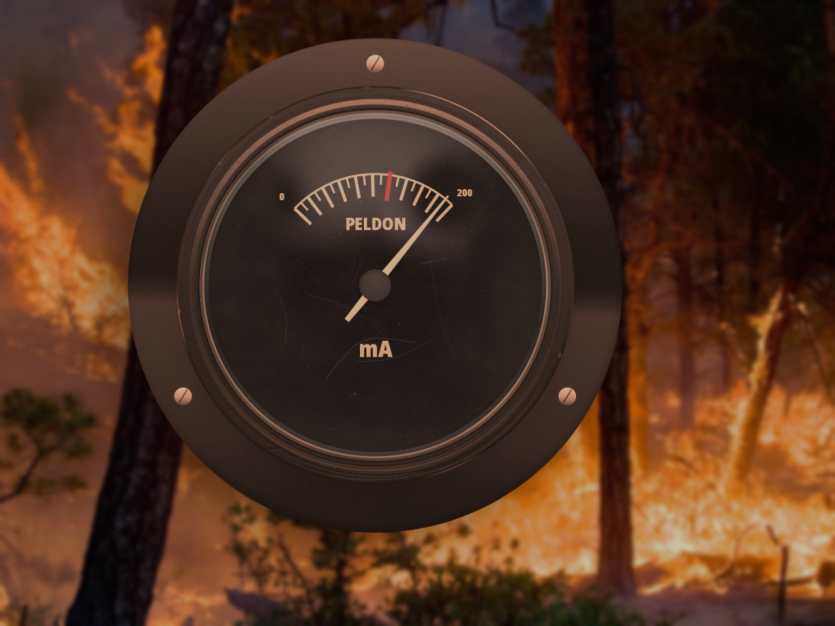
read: 190 mA
